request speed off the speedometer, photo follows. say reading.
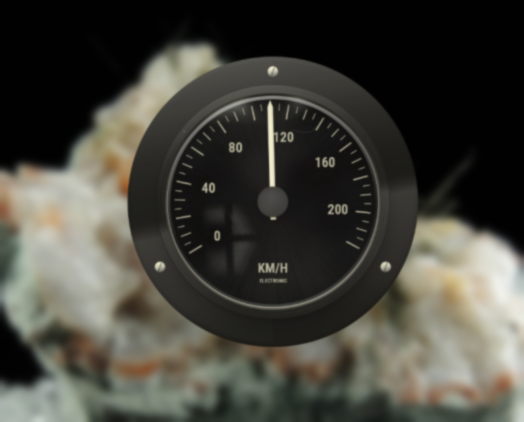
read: 110 km/h
